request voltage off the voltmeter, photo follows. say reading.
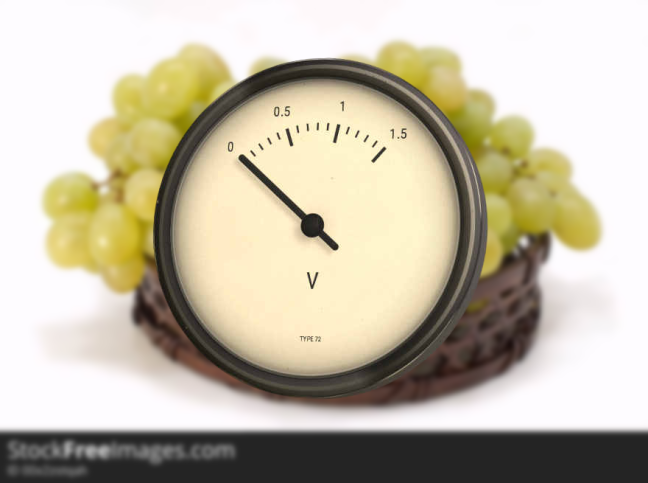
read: 0 V
